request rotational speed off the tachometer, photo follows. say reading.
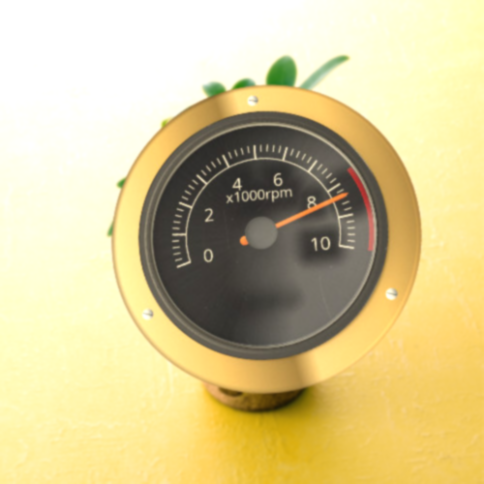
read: 8400 rpm
